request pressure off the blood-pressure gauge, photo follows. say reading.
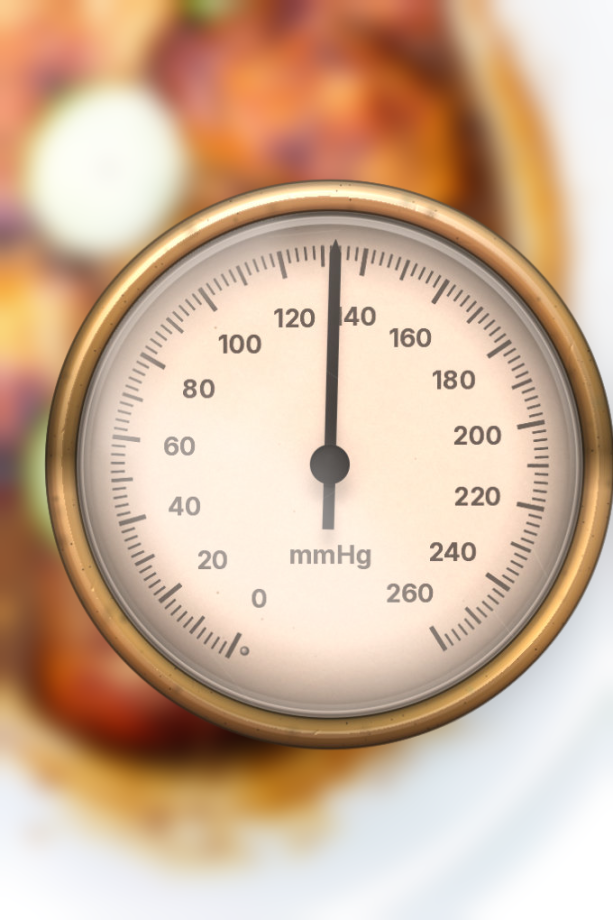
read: 133 mmHg
